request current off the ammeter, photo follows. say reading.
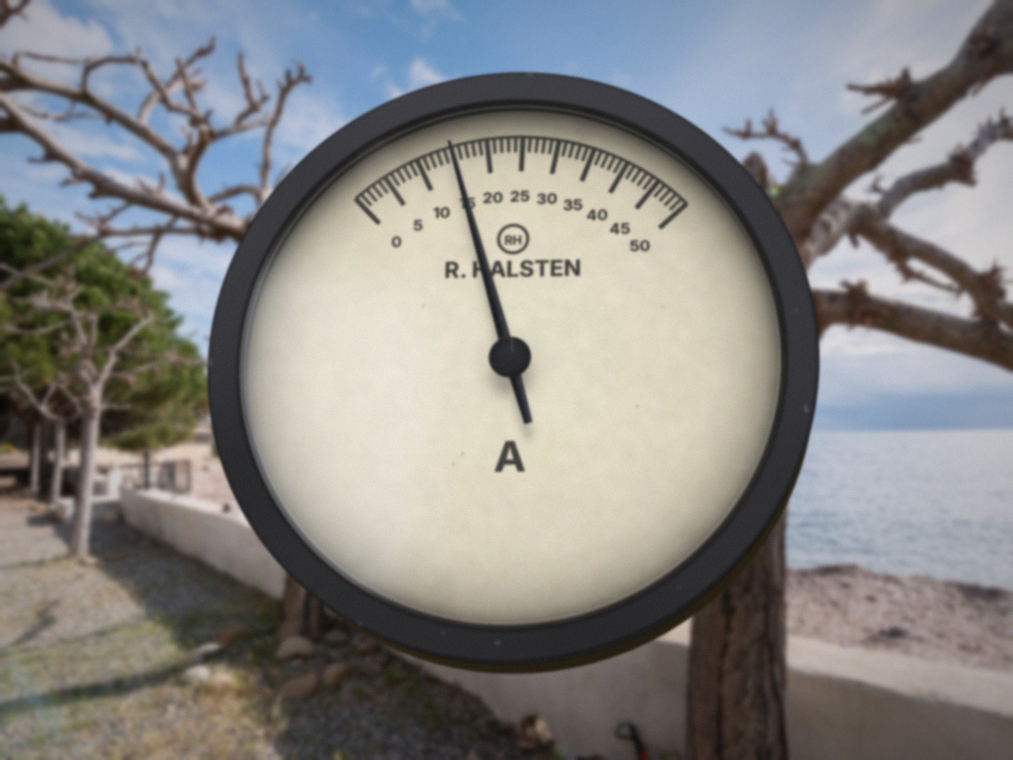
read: 15 A
